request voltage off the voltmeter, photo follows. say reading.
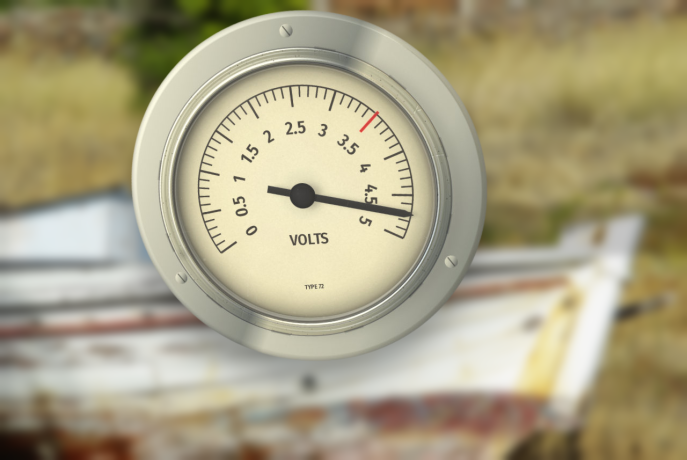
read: 4.7 V
